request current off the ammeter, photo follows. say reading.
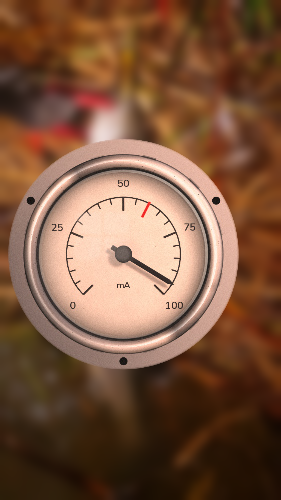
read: 95 mA
